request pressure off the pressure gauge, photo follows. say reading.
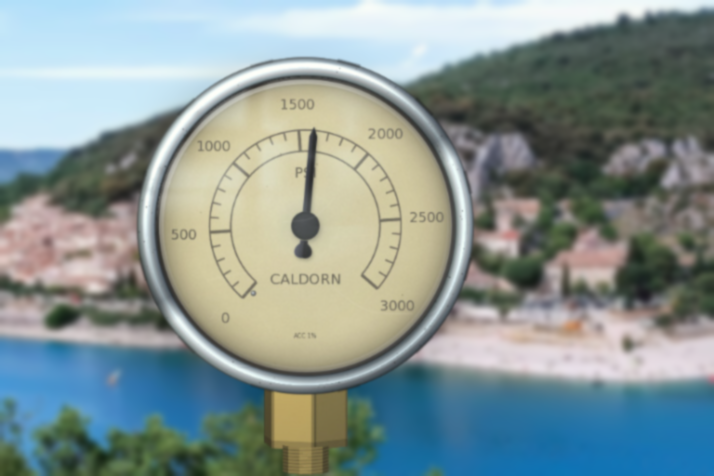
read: 1600 psi
